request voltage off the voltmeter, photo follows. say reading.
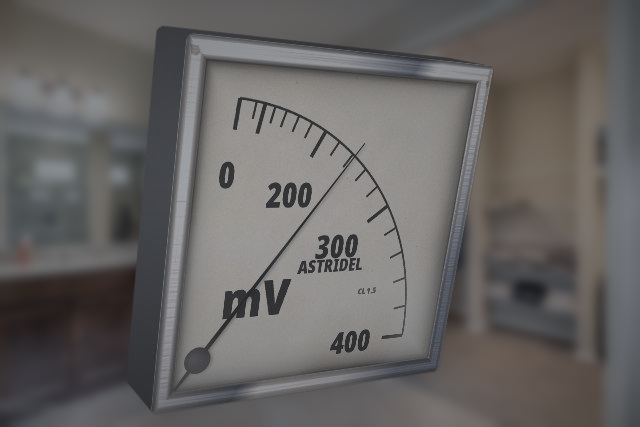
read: 240 mV
